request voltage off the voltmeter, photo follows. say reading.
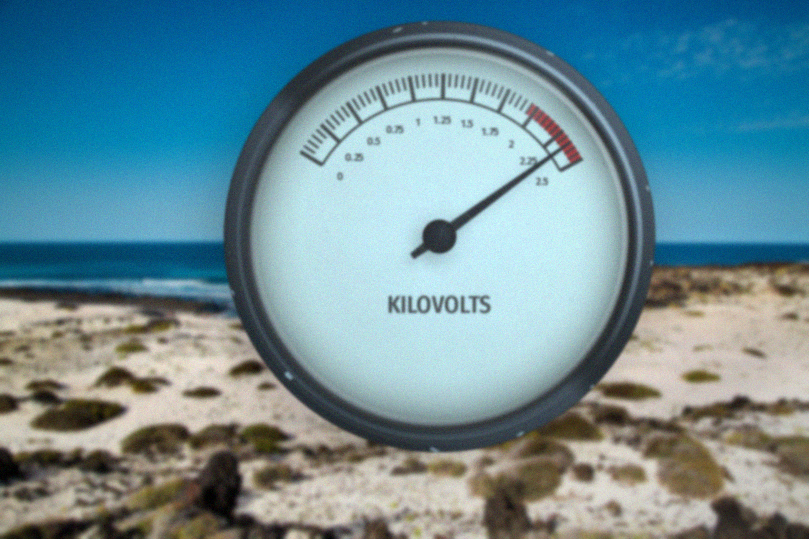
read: 2.35 kV
